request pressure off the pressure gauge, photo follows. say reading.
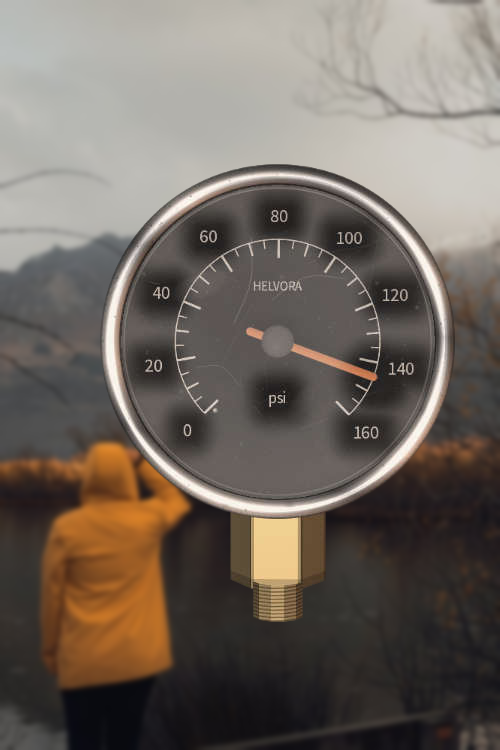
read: 145 psi
